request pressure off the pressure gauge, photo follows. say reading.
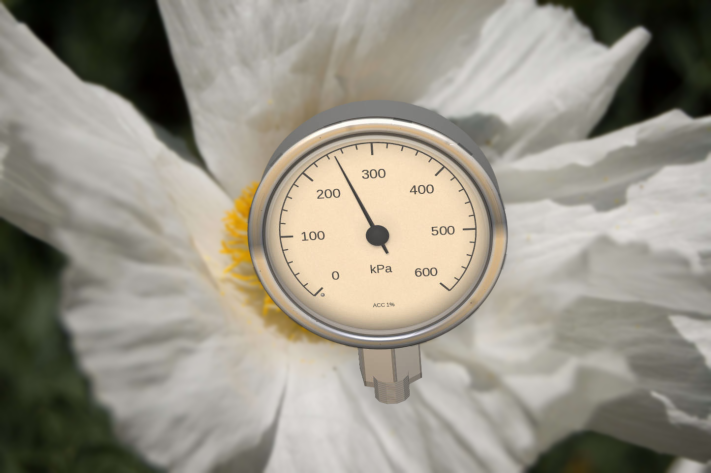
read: 250 kPa
